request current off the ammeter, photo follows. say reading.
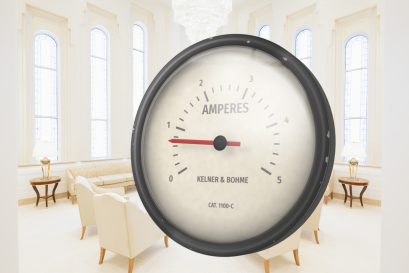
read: 0.7 A
